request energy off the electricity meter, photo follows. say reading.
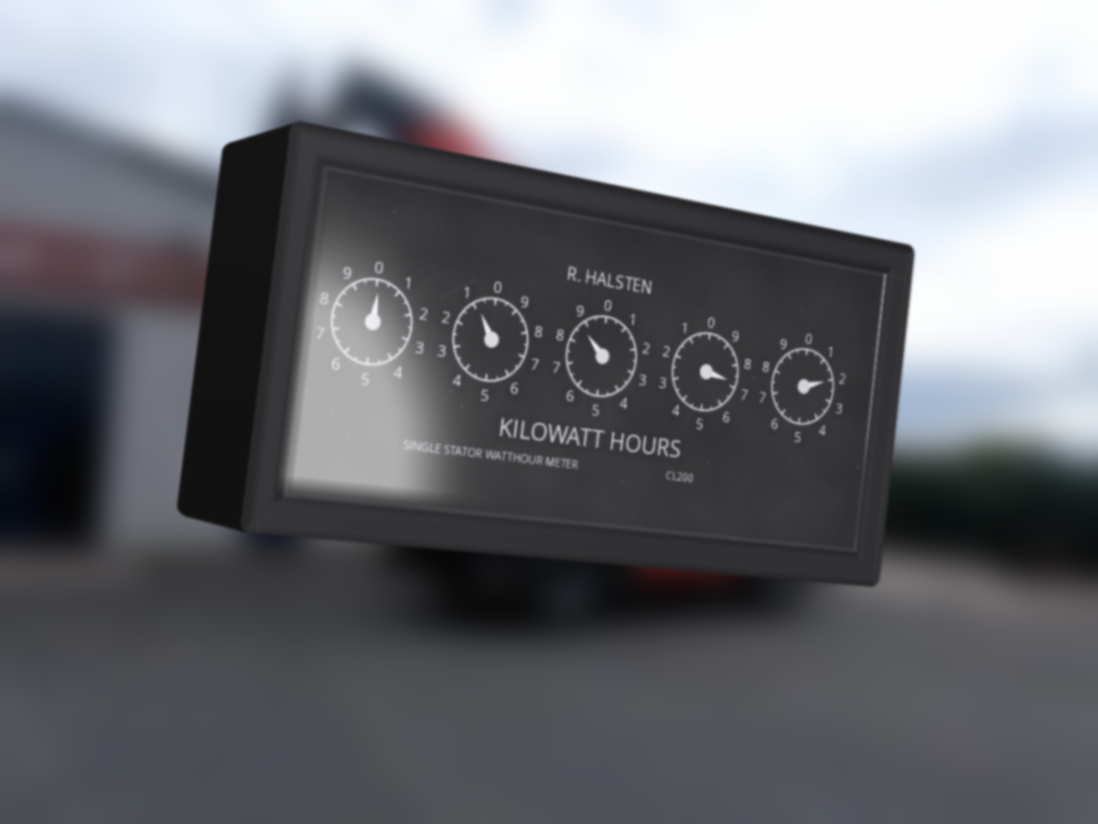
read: 872 kWh
